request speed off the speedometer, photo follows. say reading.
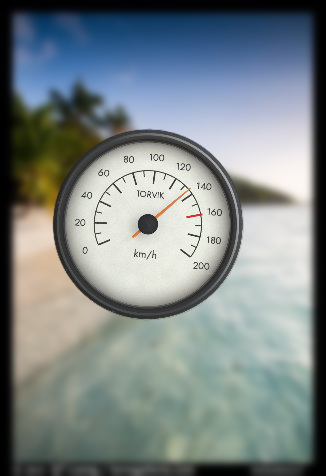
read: 135 km/h
